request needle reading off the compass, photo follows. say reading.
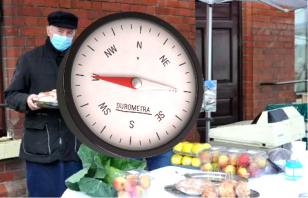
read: 270 °
